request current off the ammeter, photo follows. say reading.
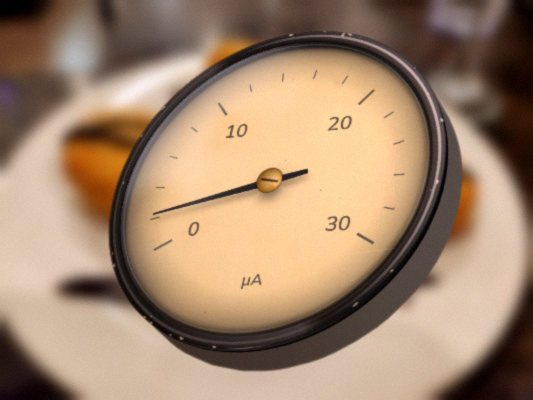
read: 2 µA
